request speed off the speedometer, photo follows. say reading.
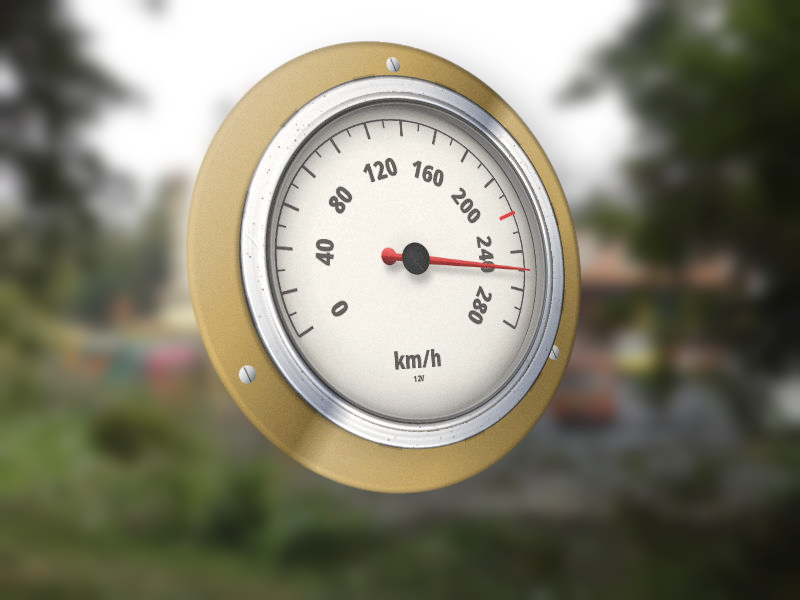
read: 250 km/h
